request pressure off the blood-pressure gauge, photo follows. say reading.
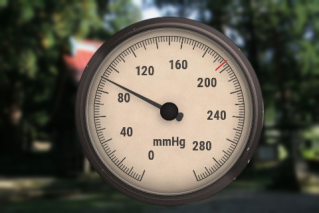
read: 90 mmHg
